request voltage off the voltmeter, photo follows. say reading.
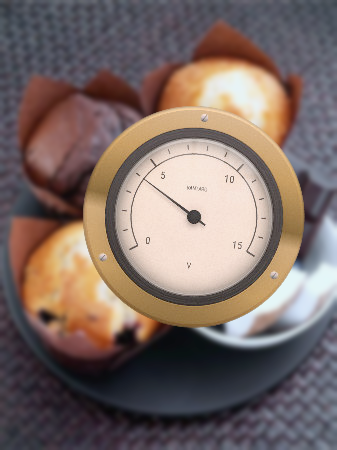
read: 4 V
